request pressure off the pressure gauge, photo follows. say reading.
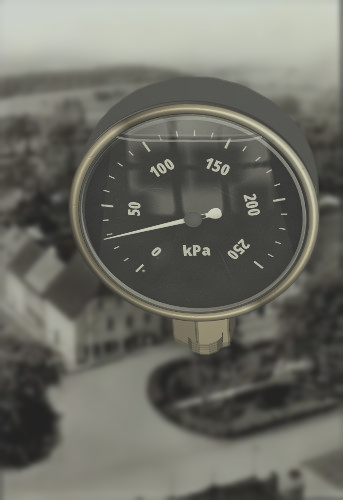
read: 30 kPa
